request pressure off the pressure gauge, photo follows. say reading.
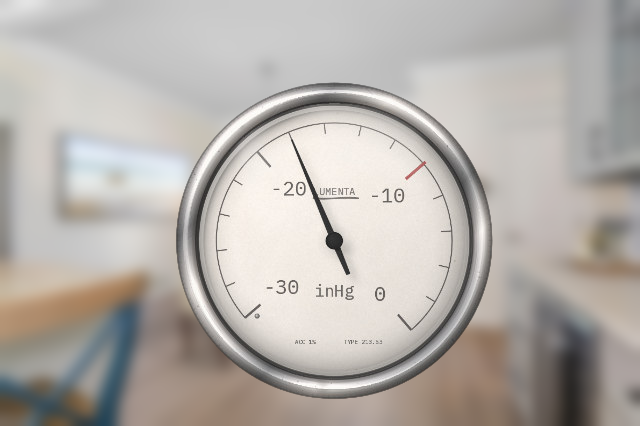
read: -18 inHg
